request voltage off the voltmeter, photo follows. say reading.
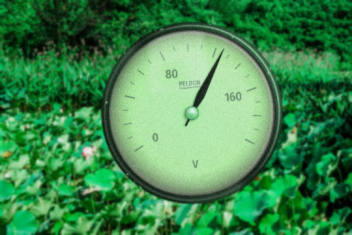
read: 125 V
